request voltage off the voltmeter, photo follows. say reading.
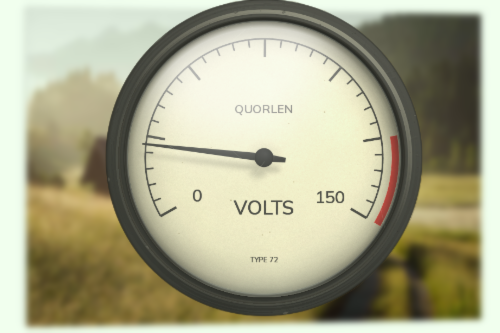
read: 22.5 V
